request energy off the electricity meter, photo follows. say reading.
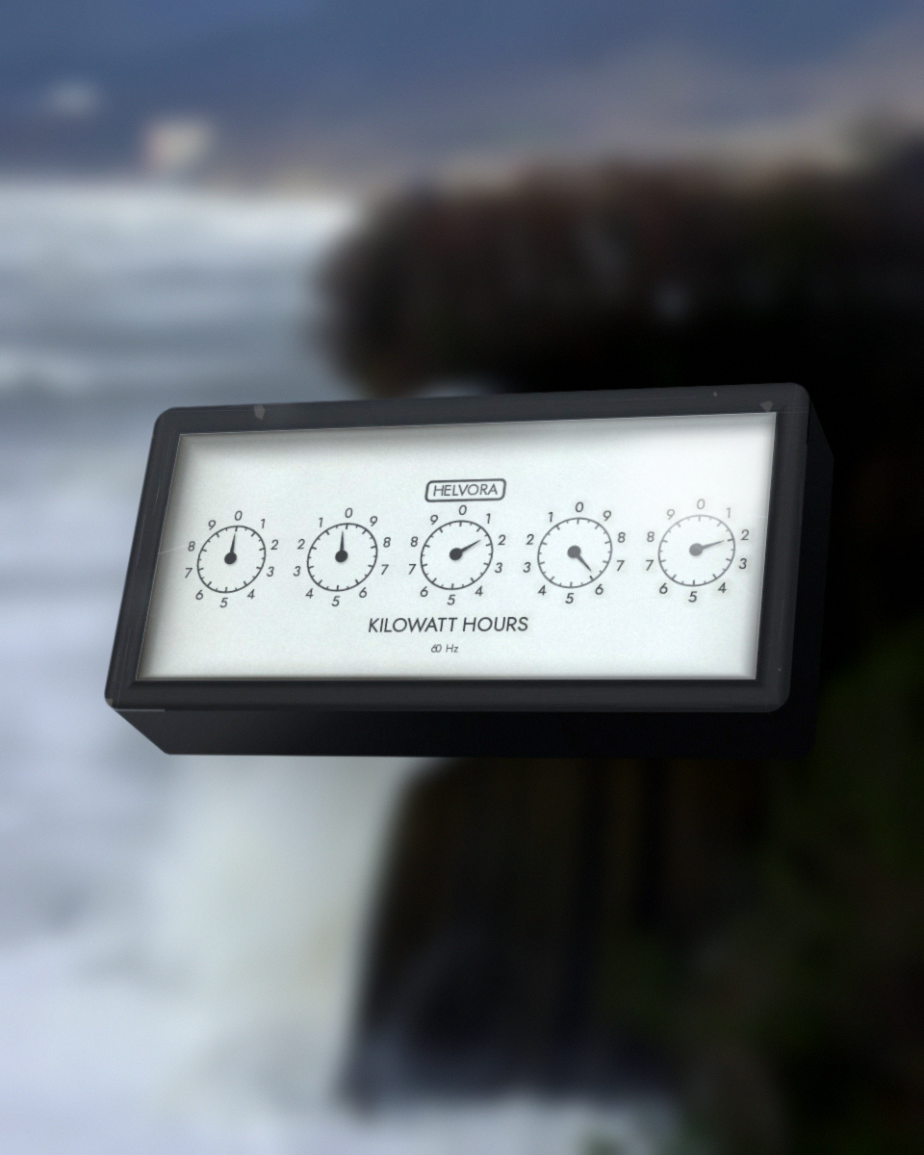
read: 162 kWh
